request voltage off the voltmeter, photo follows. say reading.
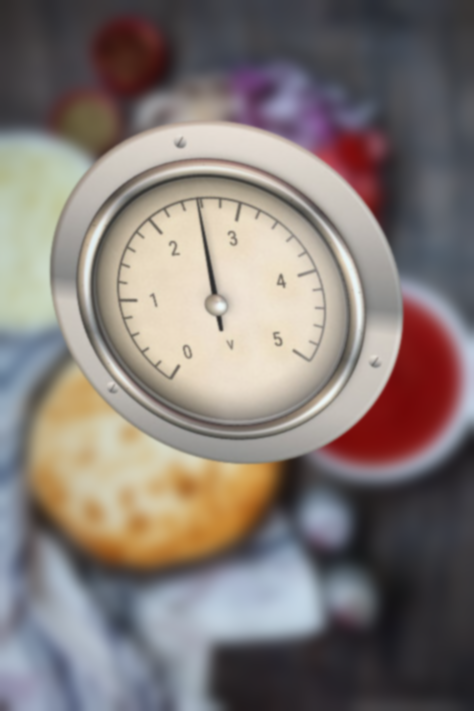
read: 2.6 V
